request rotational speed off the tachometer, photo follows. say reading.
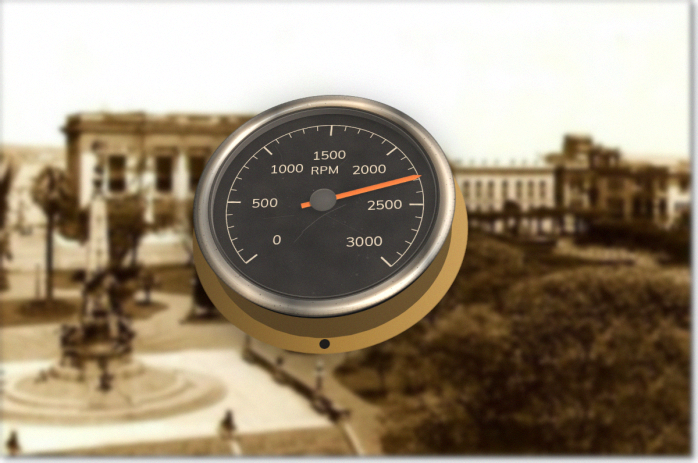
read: 2300 rpm
